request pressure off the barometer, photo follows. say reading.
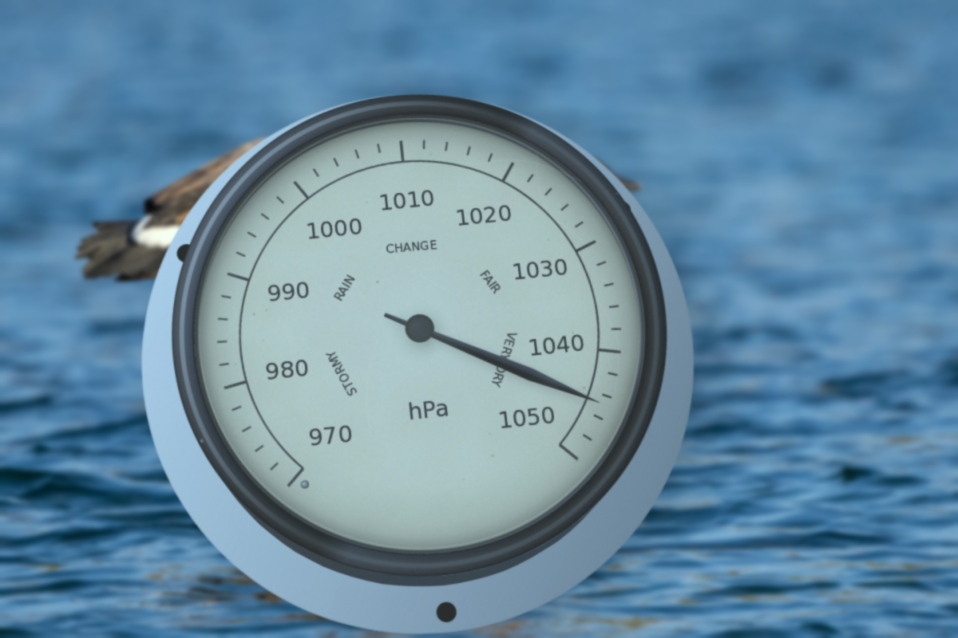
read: 1045 hPa
